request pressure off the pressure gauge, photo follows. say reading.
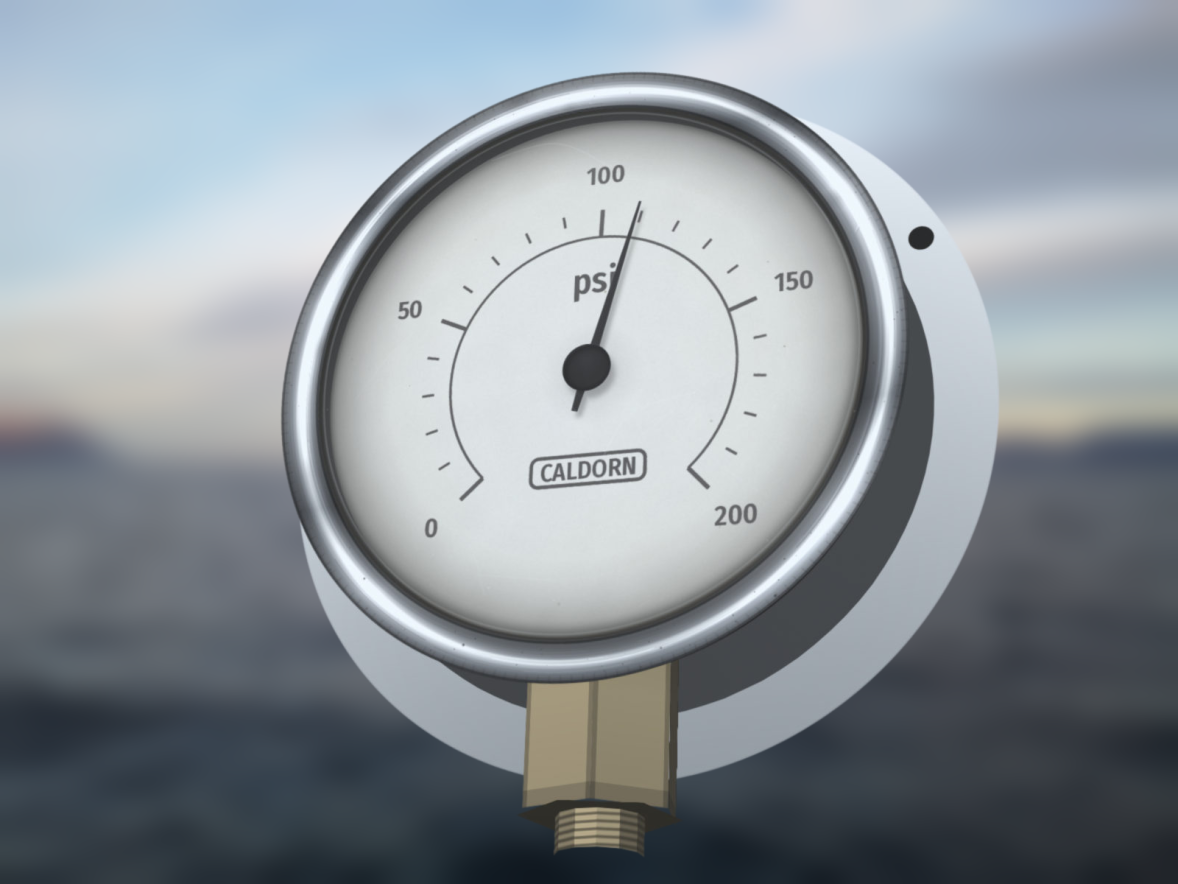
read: 110 psi
